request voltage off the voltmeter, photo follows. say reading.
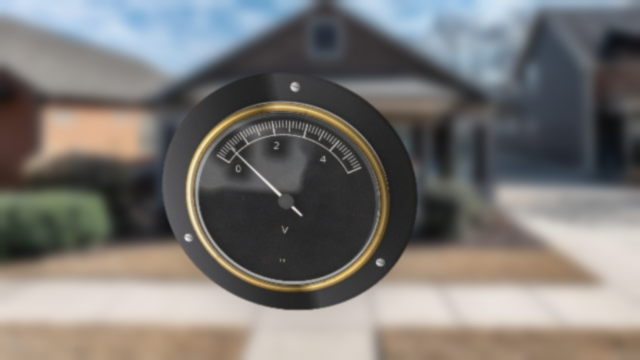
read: 0.5 V
